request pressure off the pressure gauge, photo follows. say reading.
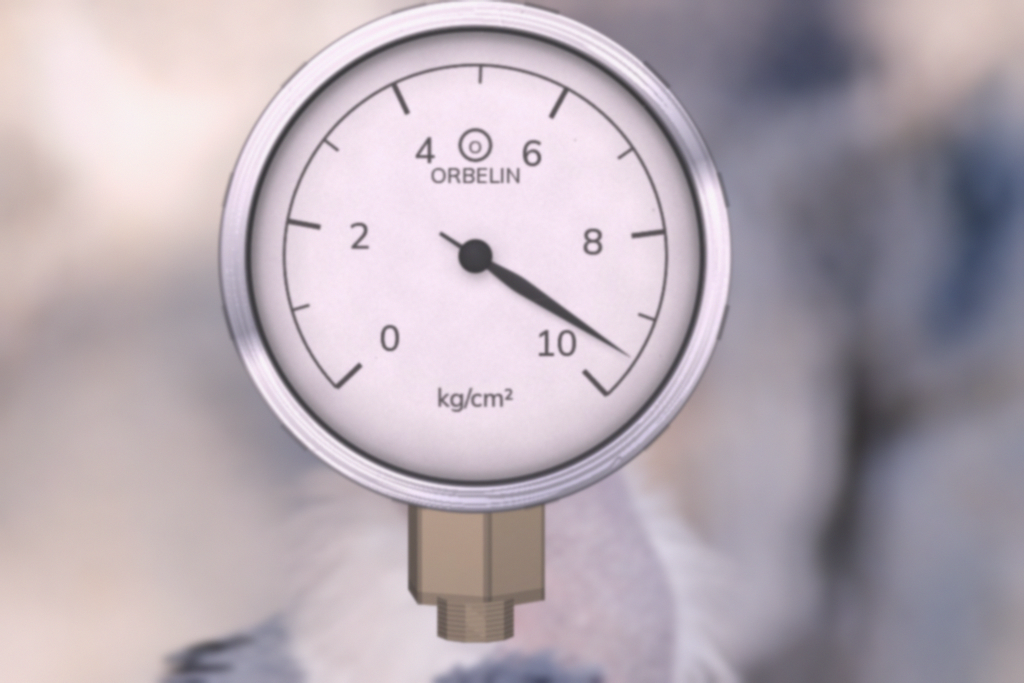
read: 9.5 kg/cm²
